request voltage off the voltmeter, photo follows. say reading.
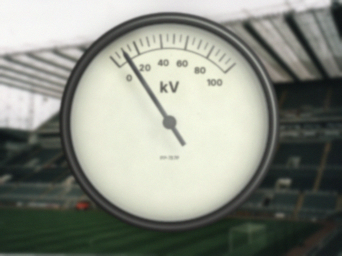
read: 10 kV
